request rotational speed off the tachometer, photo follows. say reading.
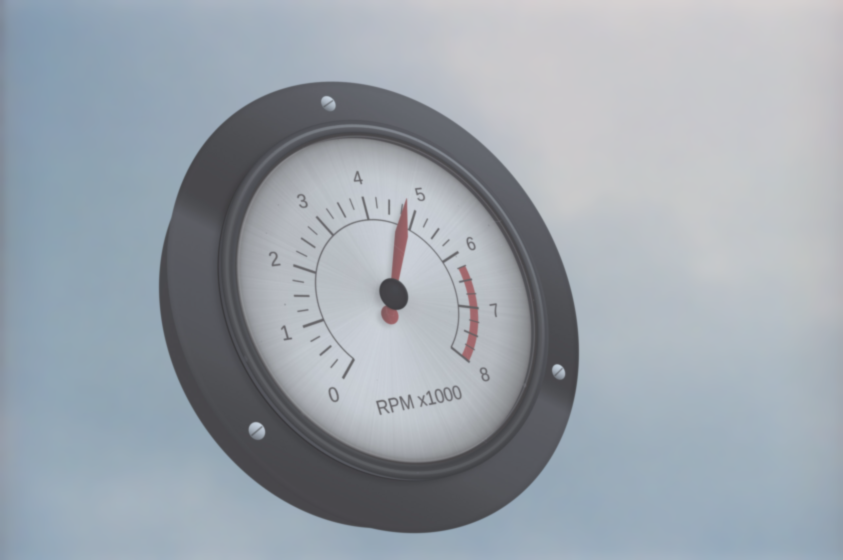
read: 4750 rpm
